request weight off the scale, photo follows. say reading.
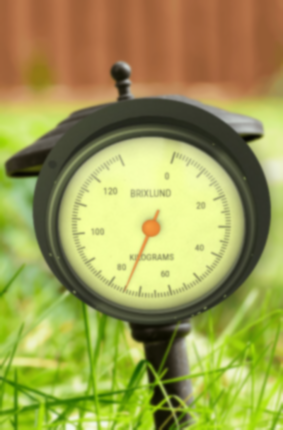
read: 75 kg
